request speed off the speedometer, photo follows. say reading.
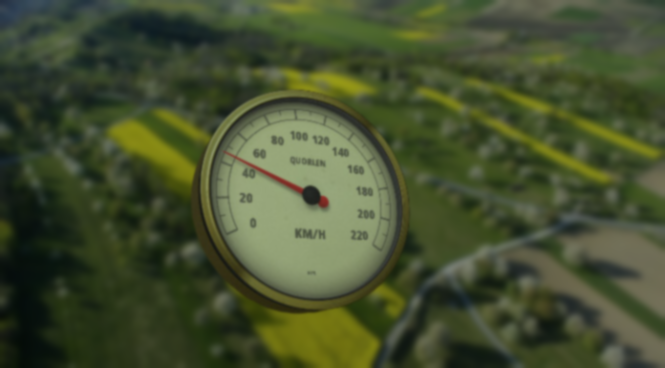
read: 45 km/h
